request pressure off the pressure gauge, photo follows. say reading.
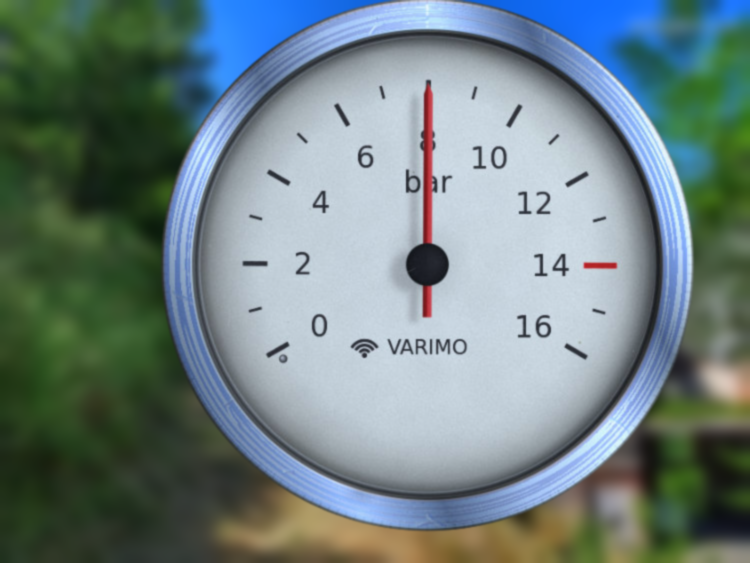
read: 8 bar
